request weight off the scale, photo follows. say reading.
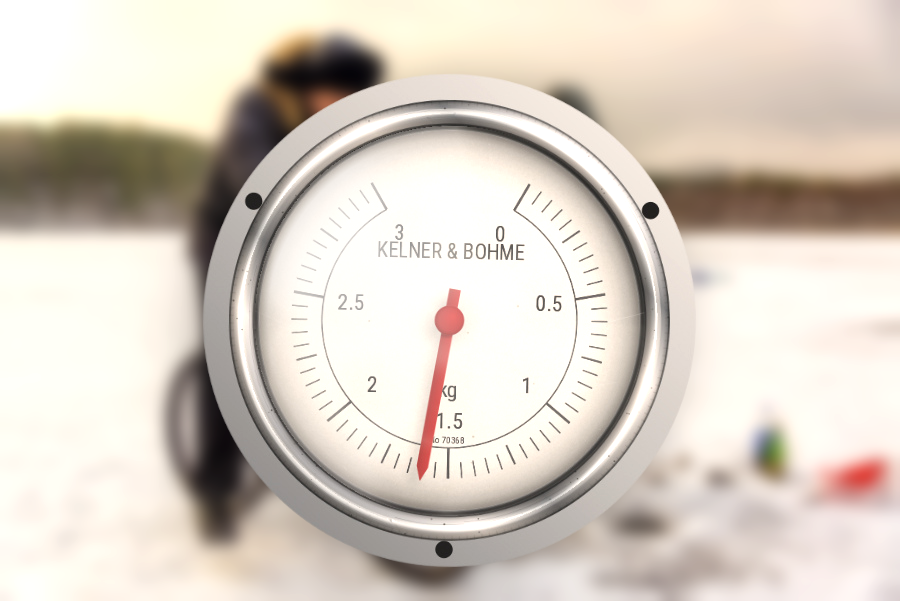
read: 1.6 kg
